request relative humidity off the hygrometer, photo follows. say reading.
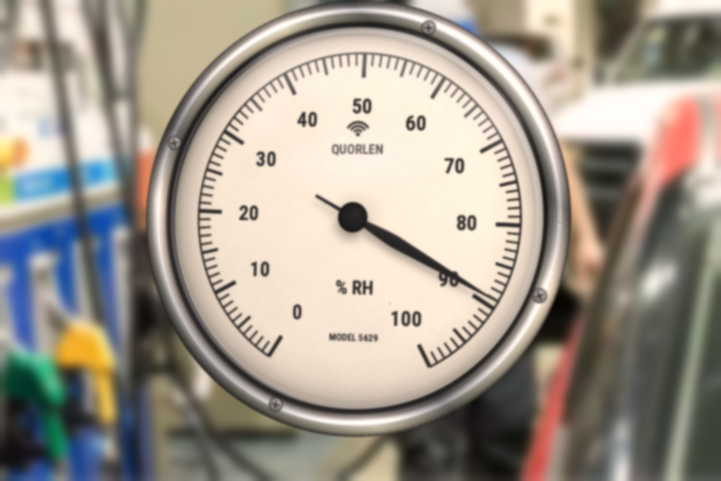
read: 89 %
